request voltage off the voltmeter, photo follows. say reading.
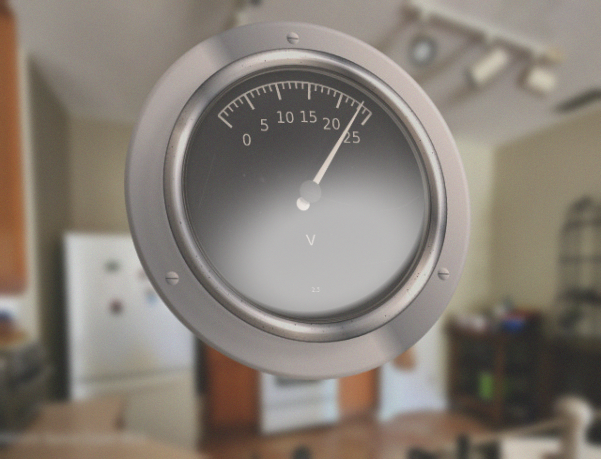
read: 23 V
